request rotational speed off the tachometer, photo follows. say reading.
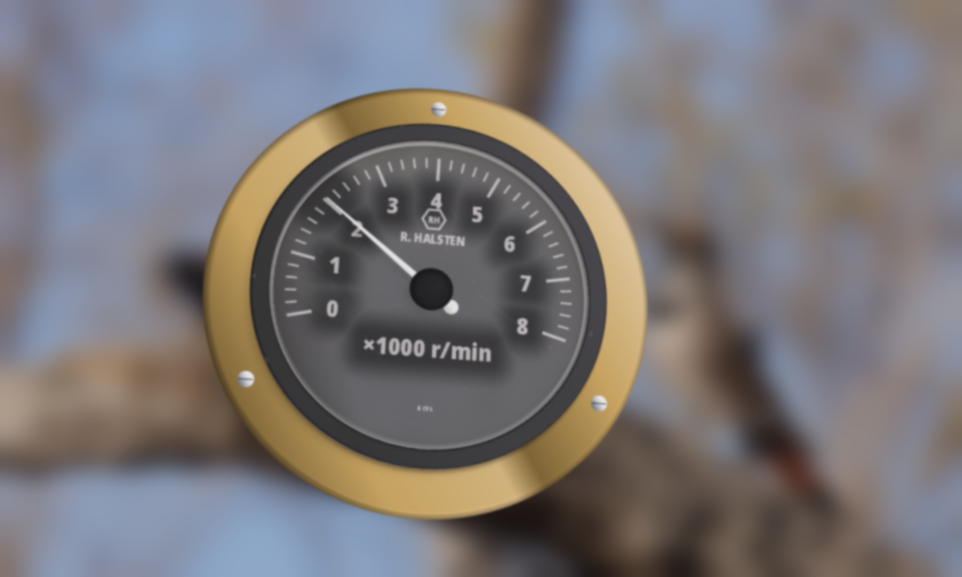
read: 2000 rpm
